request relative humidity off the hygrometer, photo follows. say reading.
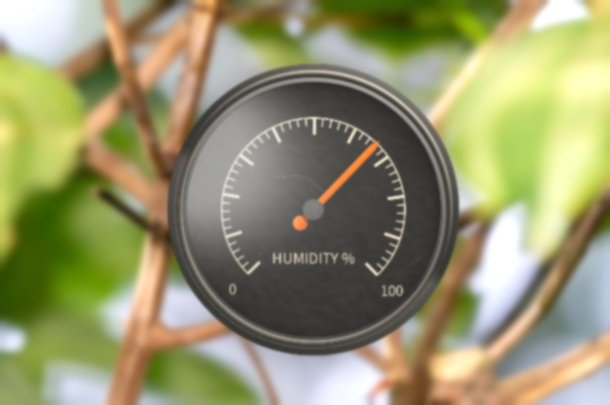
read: 66 %
